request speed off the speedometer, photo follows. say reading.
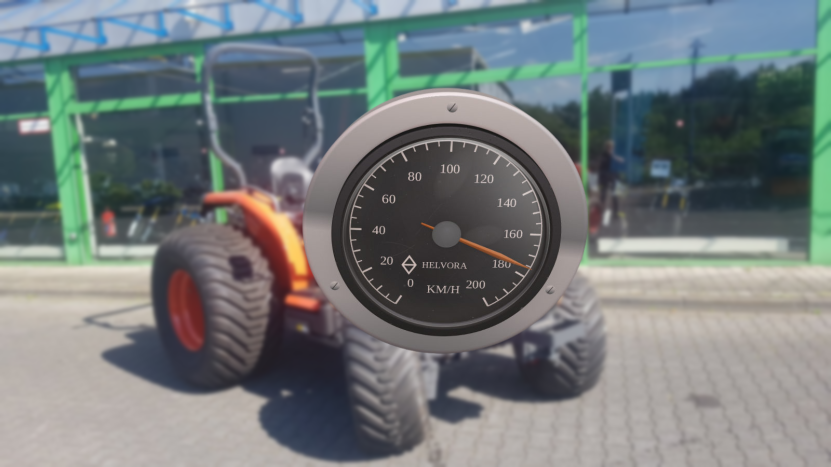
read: 175 km/h
